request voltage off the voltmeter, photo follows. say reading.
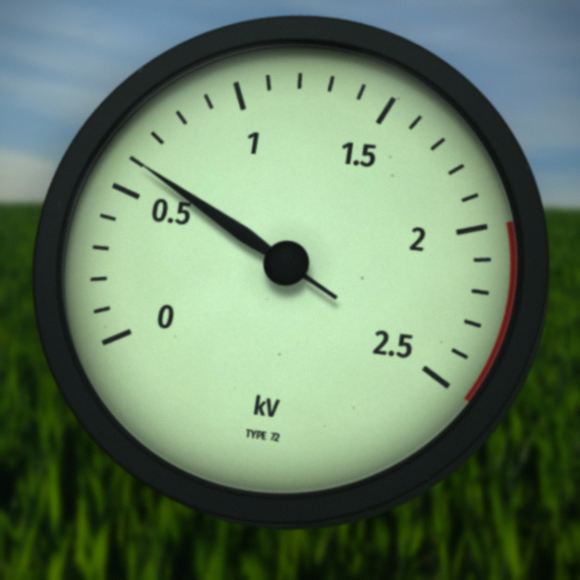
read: 0.6 kV
